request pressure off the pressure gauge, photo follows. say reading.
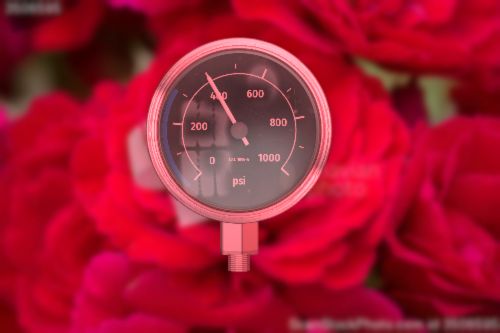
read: 400 psi
